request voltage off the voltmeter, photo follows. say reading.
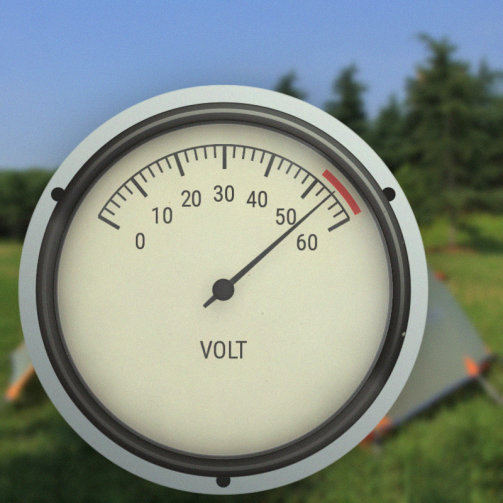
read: 54 V
